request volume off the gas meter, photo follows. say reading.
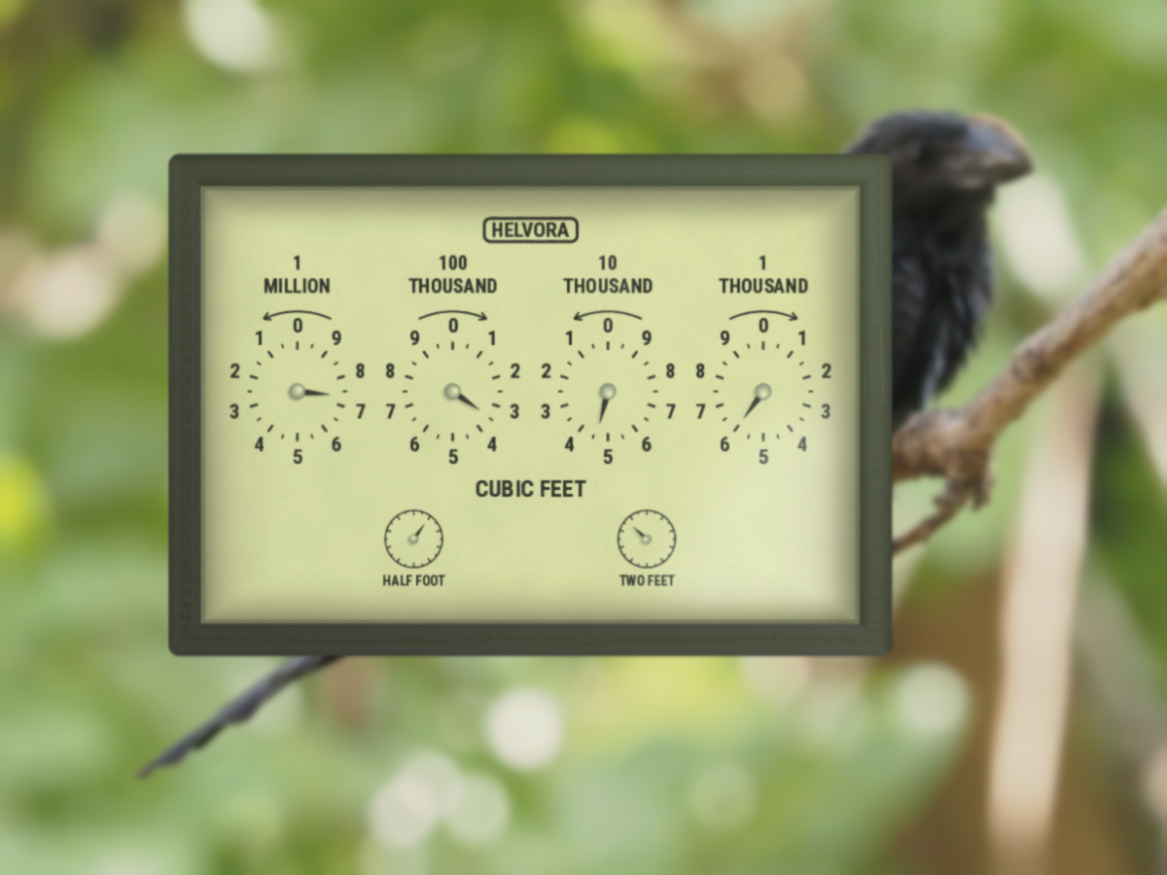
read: 734600 ft³
